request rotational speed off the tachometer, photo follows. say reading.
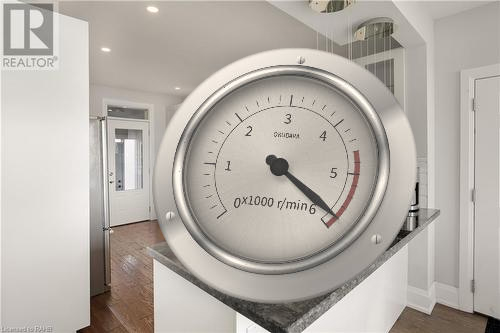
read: 5800 rpm
